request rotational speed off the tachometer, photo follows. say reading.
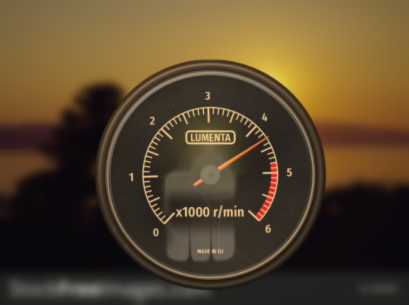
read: 4300 rpm
